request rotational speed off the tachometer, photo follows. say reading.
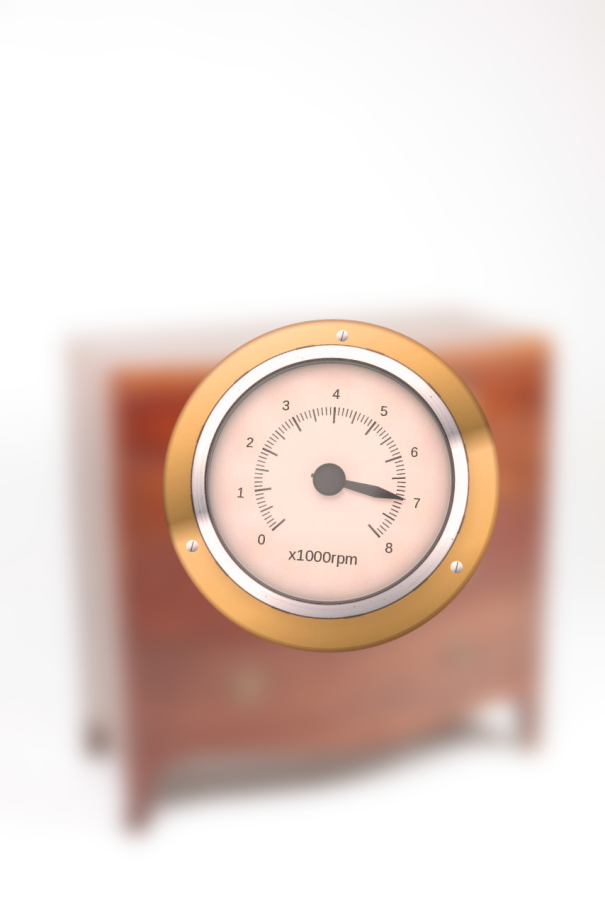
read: 7000 rpm
